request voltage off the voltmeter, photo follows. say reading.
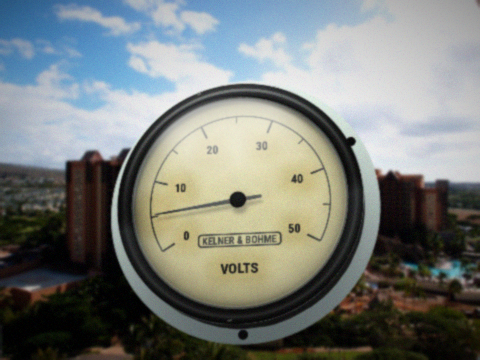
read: 5 V
